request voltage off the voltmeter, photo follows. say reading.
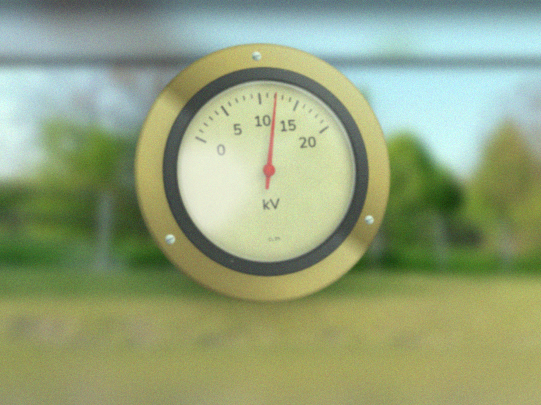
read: 12 kV
